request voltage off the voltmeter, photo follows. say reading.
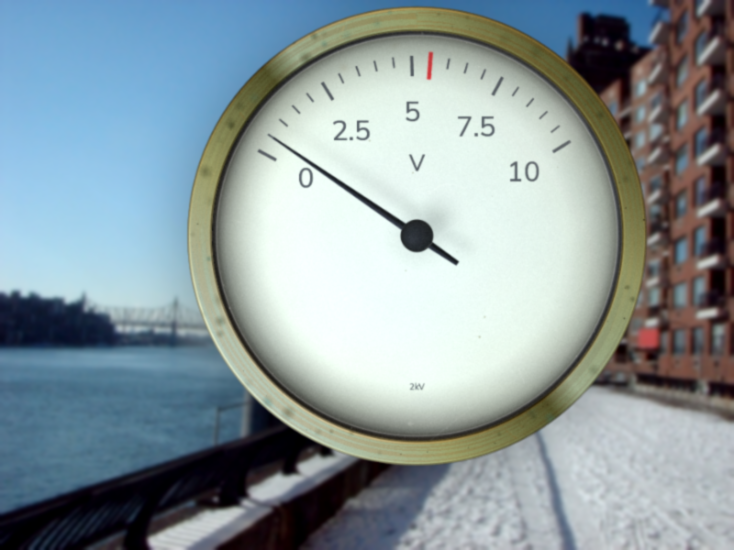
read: 0.5 V
